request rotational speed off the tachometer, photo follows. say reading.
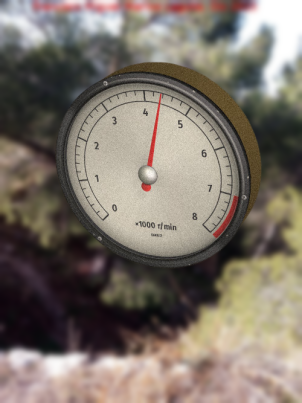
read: 4400 rpm
